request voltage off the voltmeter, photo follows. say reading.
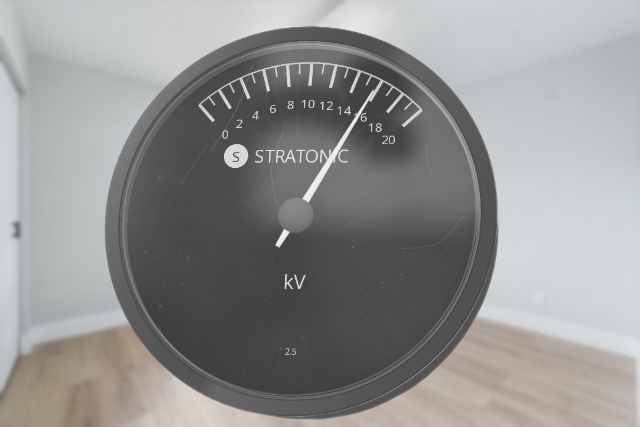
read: 16 kV
